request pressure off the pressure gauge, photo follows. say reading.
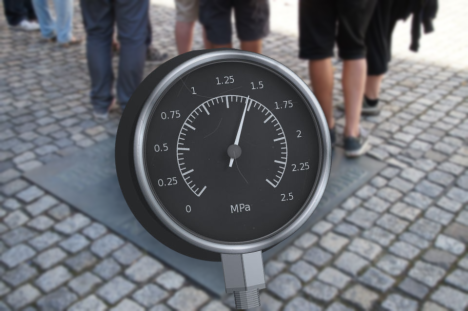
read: 1.45 MPa
